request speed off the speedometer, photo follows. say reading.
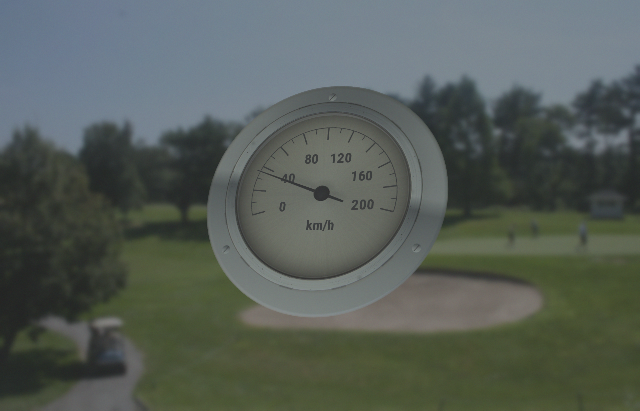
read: 35 km/h
